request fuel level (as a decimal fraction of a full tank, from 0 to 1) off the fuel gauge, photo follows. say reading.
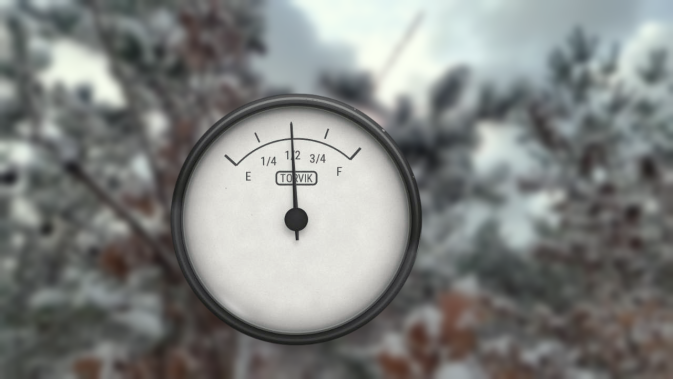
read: 0.5
